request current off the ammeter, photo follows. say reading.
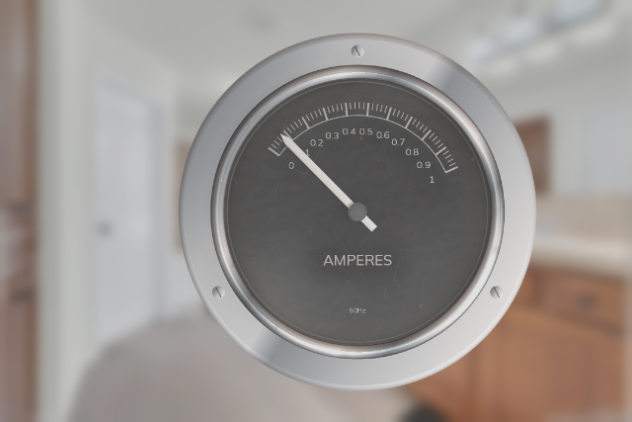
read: 0.08 A
